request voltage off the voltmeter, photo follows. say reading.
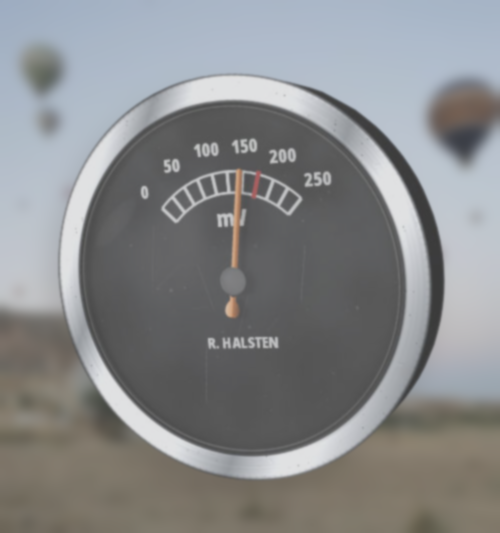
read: 150 mV
